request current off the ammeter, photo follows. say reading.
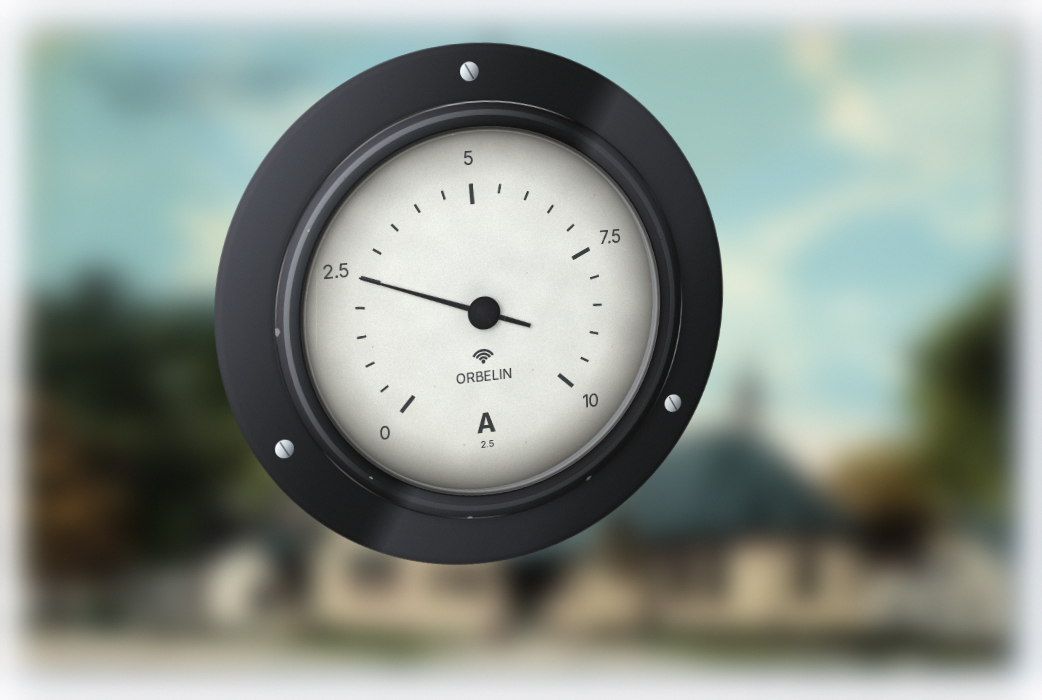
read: 2.5 A
